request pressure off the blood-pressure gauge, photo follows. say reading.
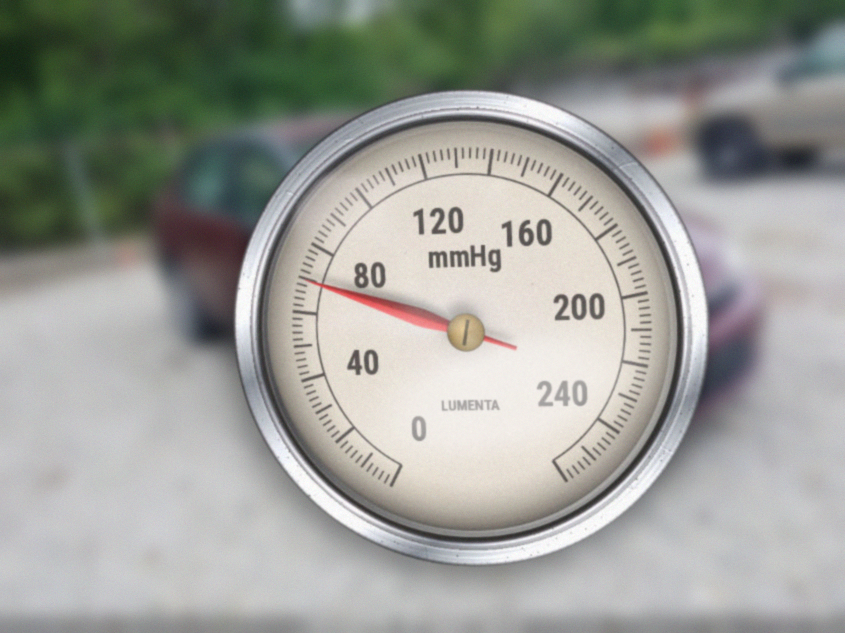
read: 70 mmHg
